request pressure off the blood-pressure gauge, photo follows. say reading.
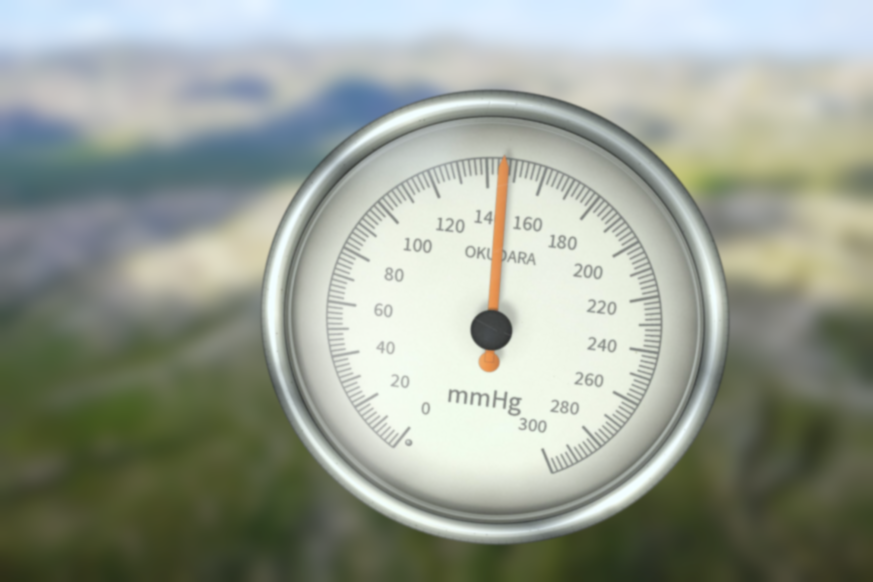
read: 146 mmHg
